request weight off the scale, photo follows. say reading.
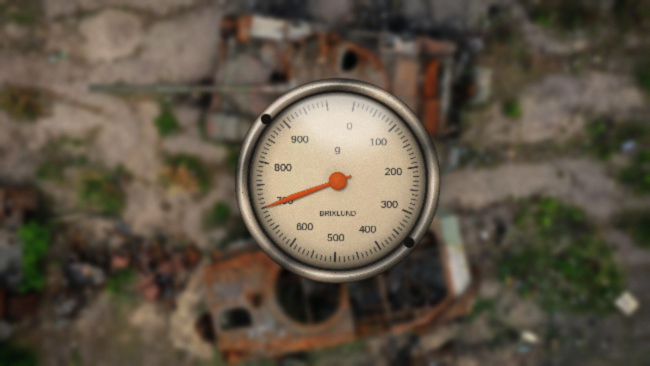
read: 700 g
